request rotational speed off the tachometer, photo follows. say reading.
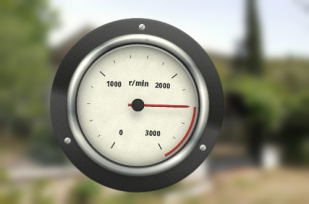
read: 2400 rpm
